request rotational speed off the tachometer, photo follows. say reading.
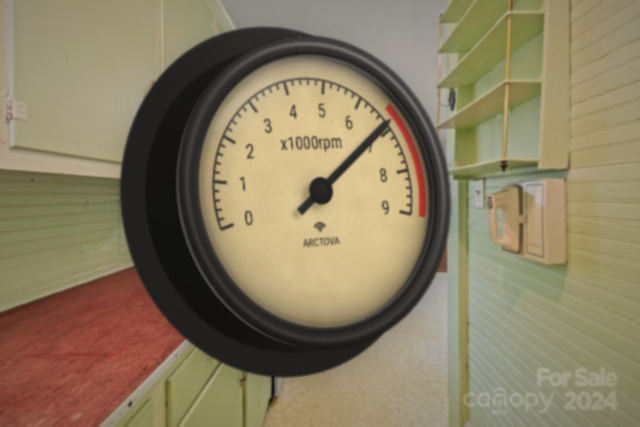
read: 6800 rpm
